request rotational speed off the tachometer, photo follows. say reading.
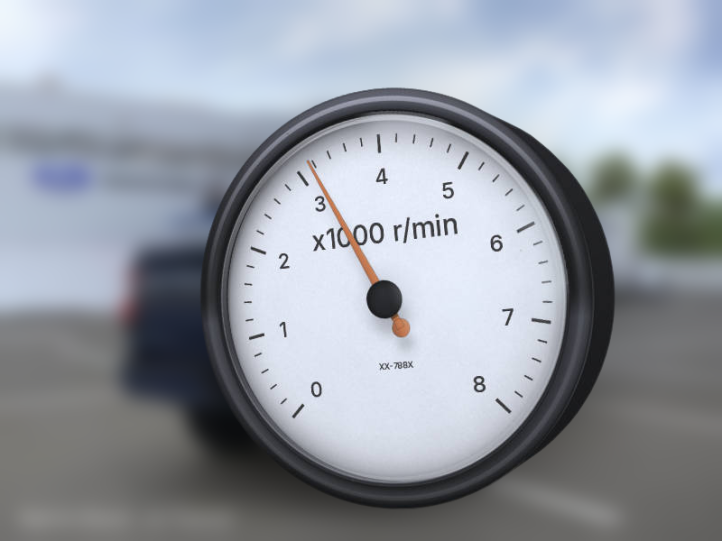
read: 3200 rpm
